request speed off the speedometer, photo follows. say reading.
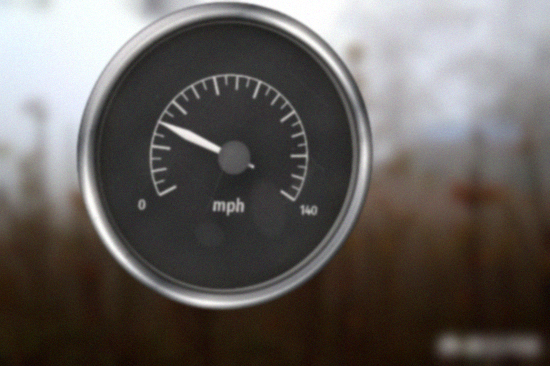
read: 30 mph
